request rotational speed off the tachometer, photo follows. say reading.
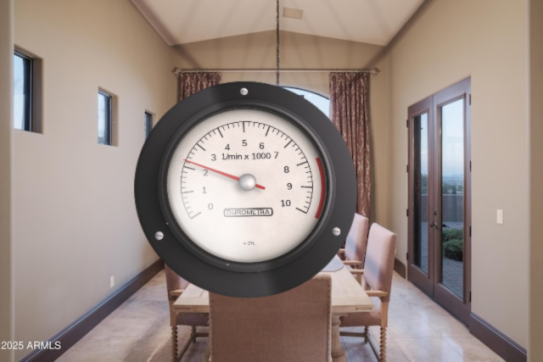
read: 2200 rpm
